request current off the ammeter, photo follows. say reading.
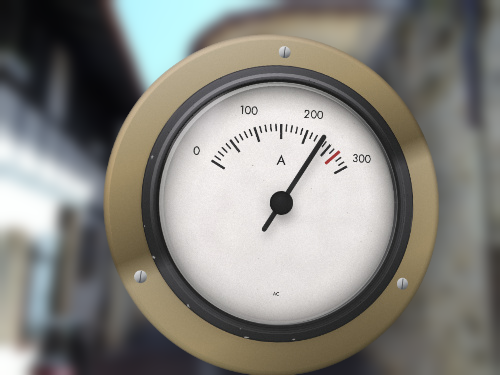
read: 230 A
